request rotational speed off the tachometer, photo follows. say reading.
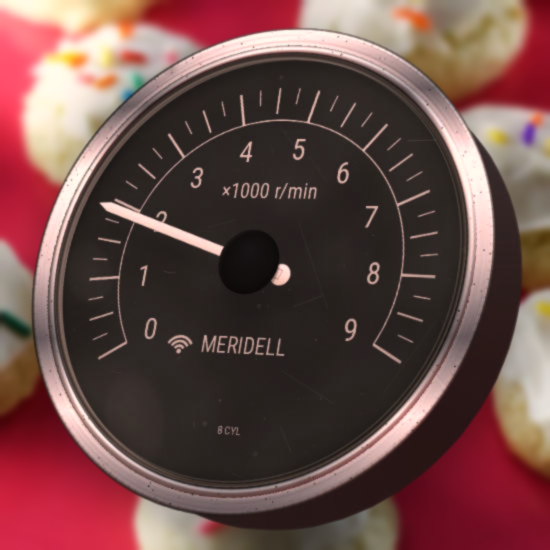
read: 1875 rpm
